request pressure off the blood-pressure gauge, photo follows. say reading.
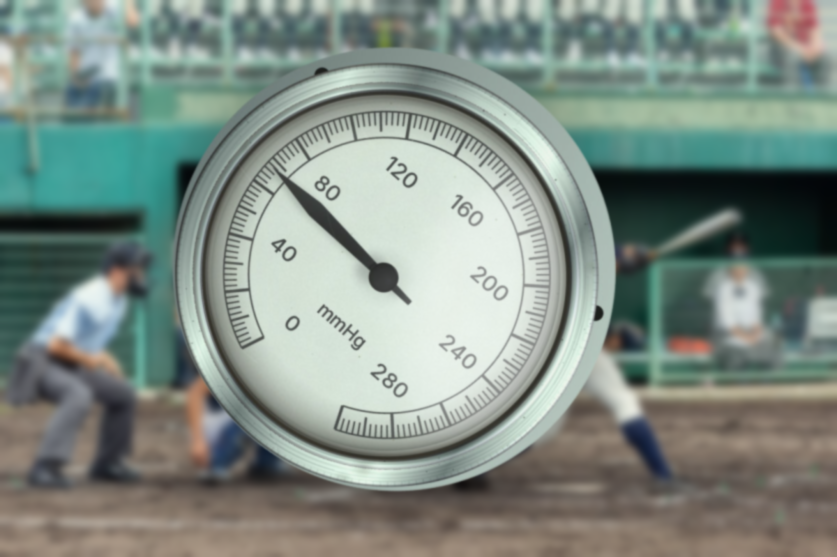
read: 68 mmHg
